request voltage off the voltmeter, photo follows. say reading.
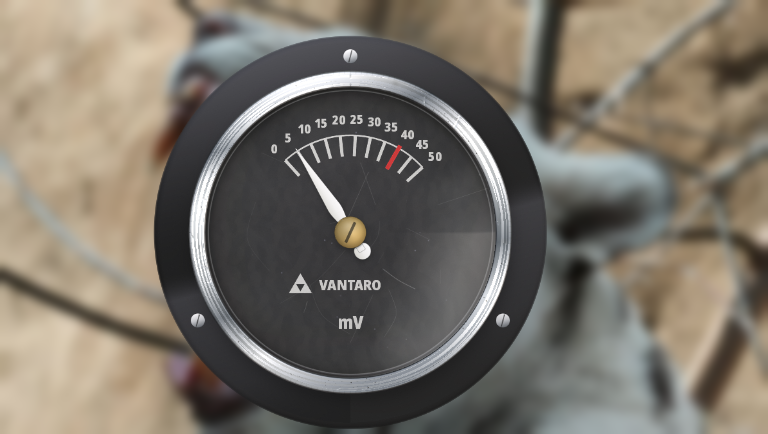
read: 5 mV
